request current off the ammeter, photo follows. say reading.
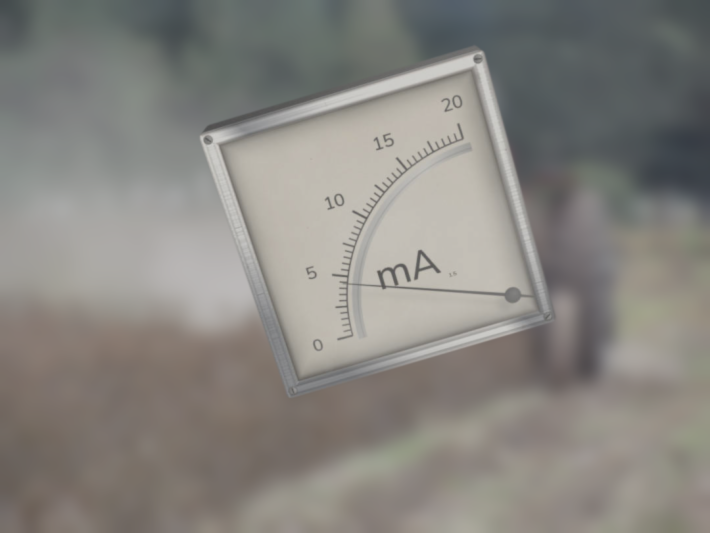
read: 4.5 mA
